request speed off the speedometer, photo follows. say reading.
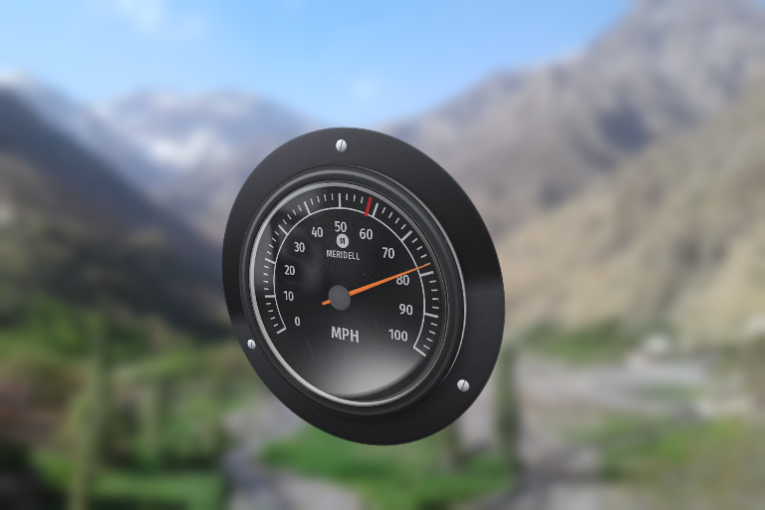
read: 78 mph
